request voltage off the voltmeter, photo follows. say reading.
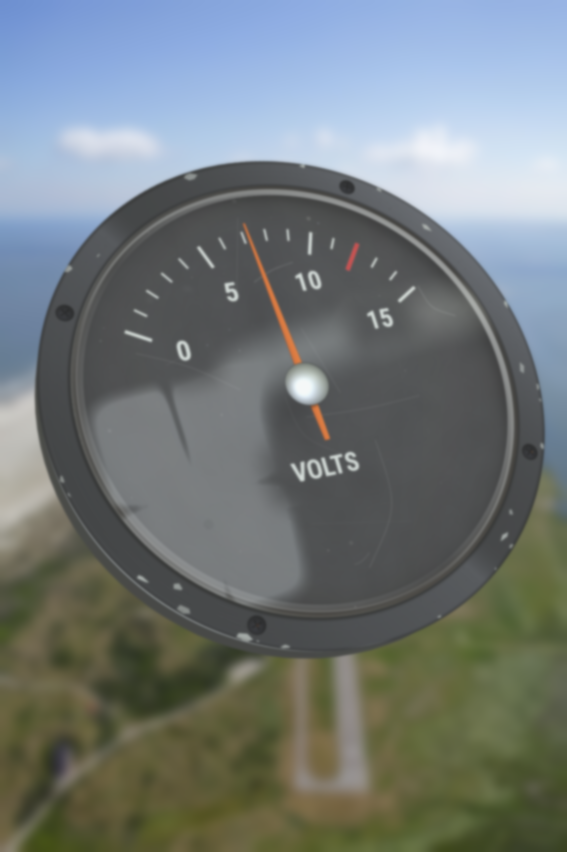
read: 7 V
